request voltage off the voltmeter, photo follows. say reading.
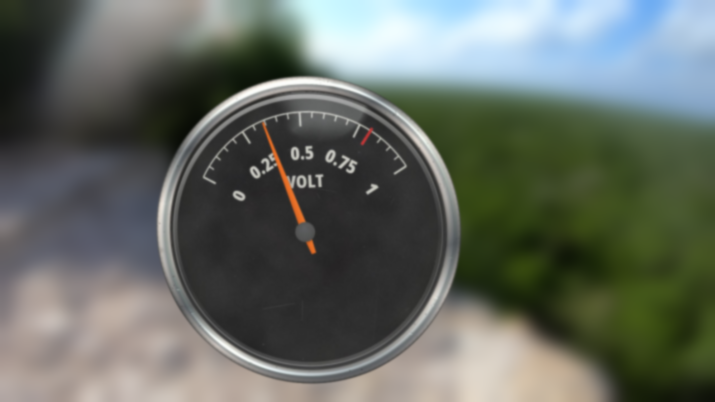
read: 0.35 V
